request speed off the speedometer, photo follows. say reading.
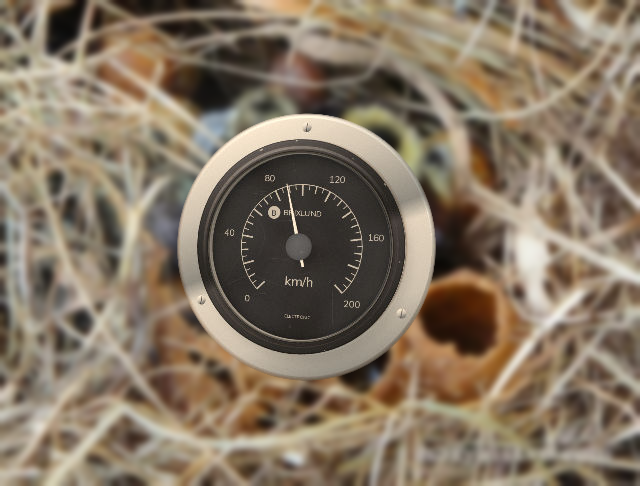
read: 90 km/h
